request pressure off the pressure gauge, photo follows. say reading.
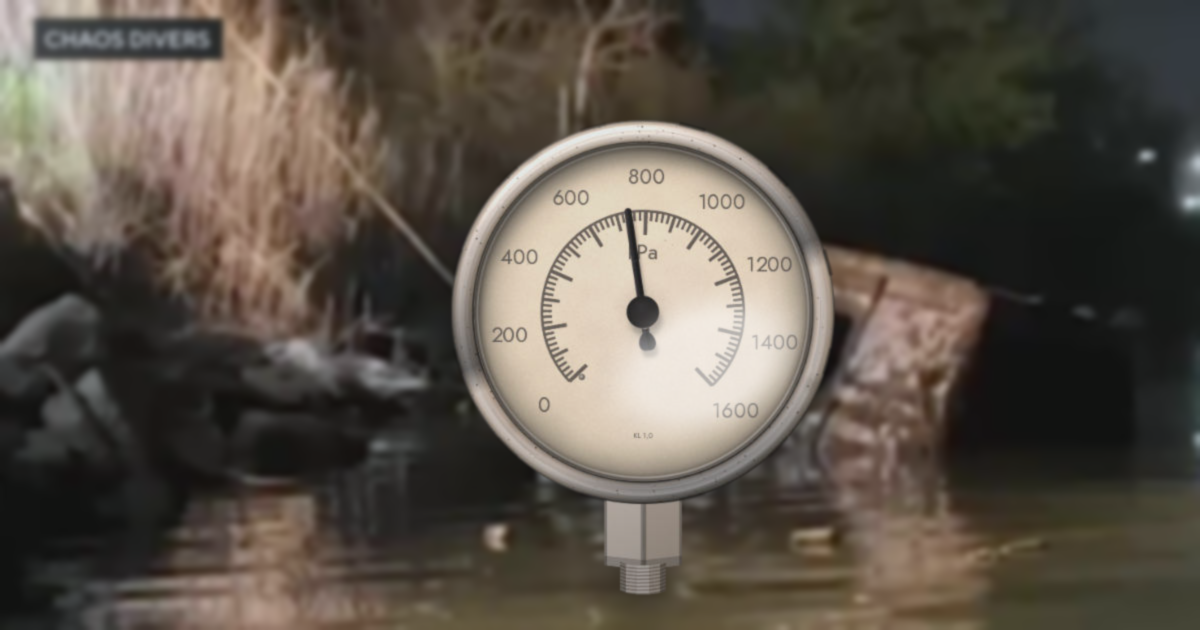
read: 740 kPa
